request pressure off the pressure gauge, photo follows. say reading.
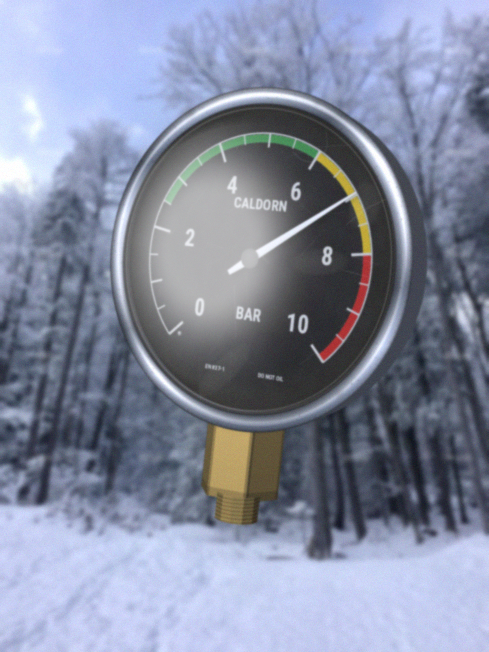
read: 7 bar
